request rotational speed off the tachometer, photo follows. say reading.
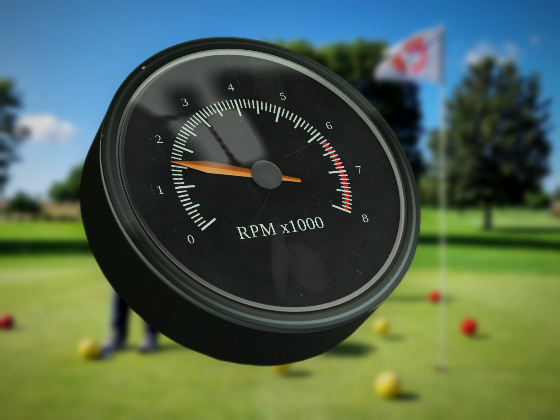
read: 1500 rpm
